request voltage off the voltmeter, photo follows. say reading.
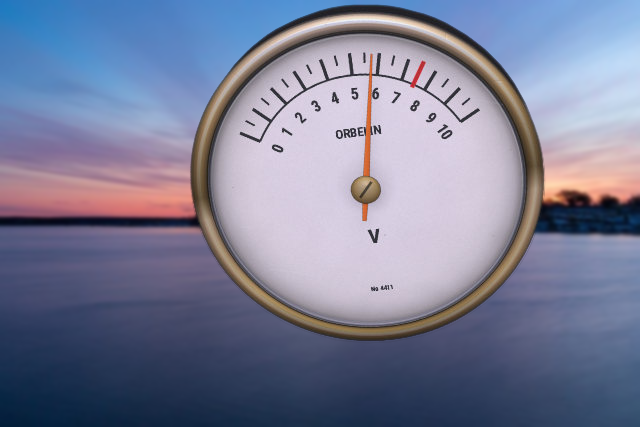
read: 5.75 V
